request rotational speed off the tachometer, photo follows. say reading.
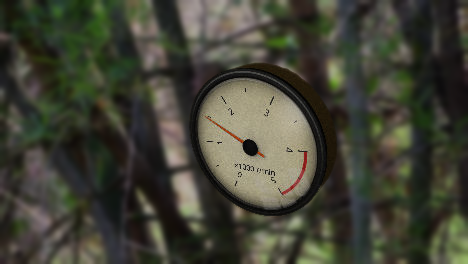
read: 1500 rpm
